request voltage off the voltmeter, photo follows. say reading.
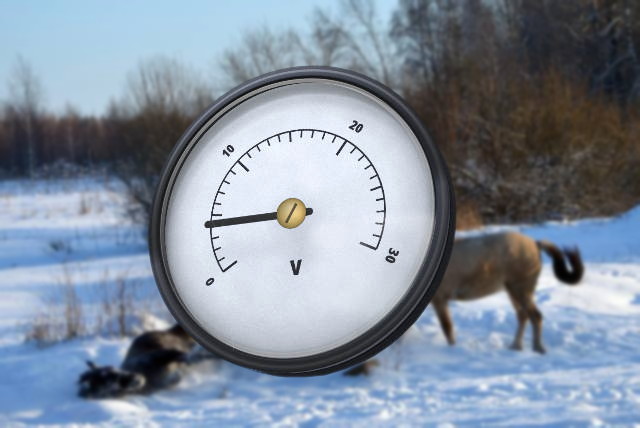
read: 4 V
